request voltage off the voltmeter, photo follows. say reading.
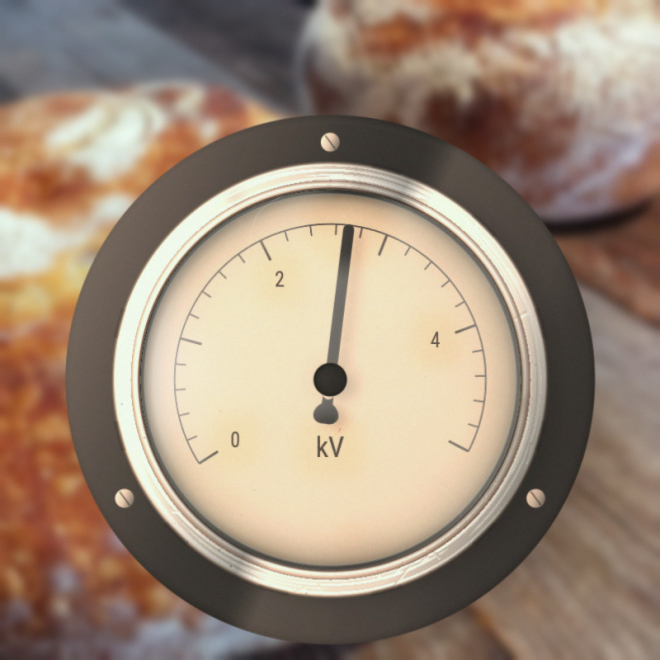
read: 2.7 kV
